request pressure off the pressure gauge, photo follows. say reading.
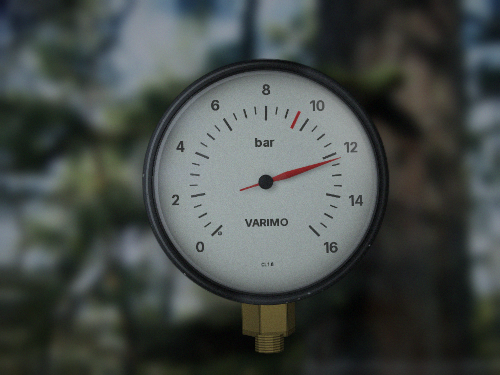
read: 12.25 bar
